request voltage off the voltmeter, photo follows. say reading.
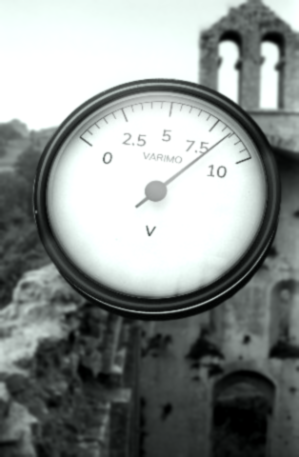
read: 8.5 V
